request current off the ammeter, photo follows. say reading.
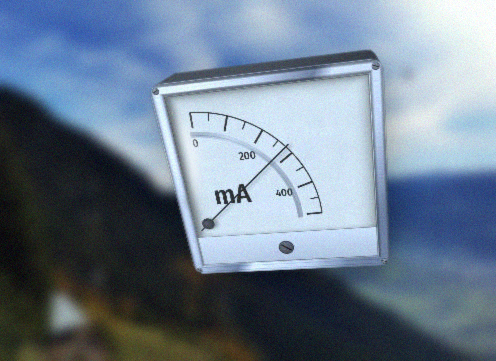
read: 275 mA
